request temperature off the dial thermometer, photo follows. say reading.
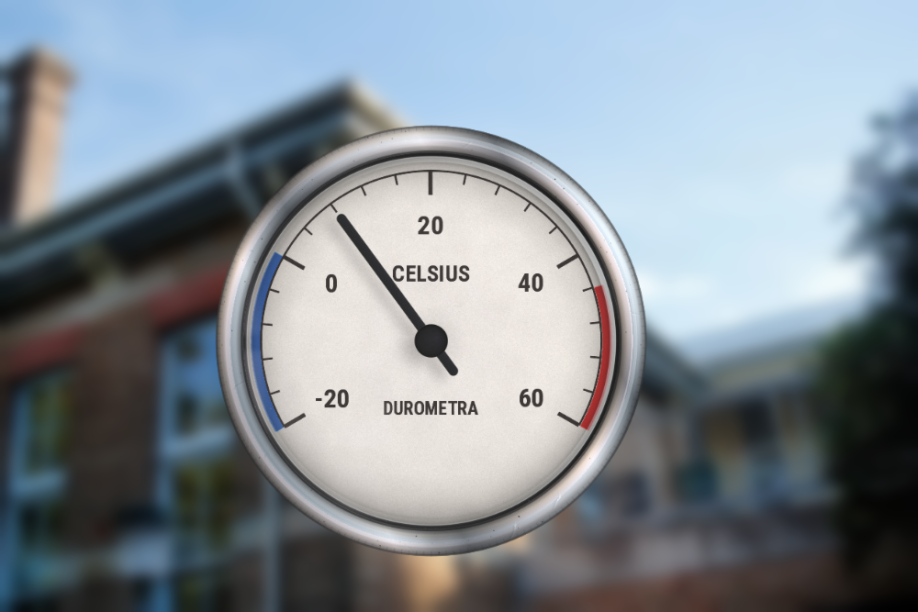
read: 8 °C
